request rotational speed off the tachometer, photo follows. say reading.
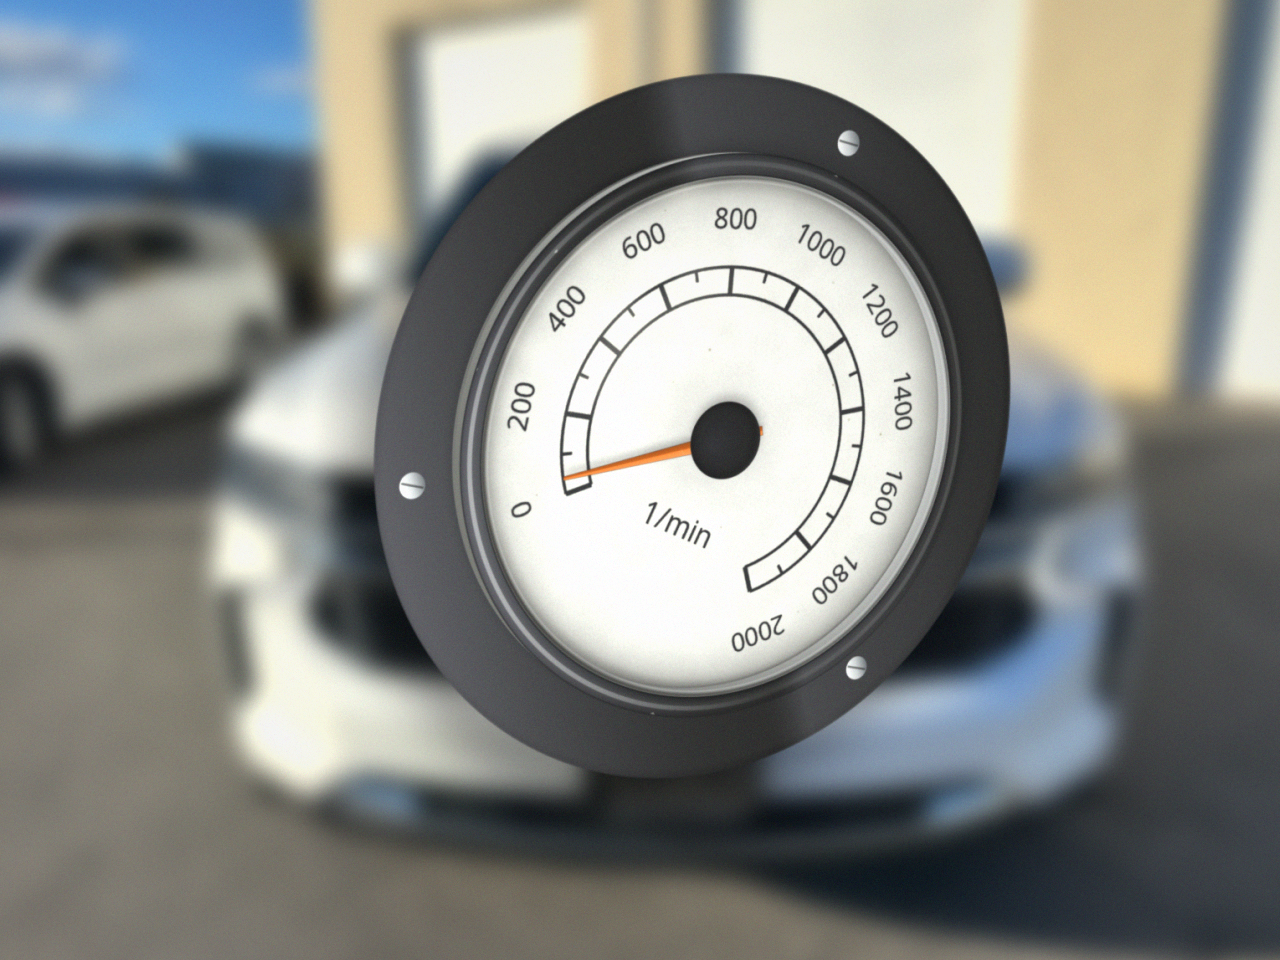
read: 50 rpm
